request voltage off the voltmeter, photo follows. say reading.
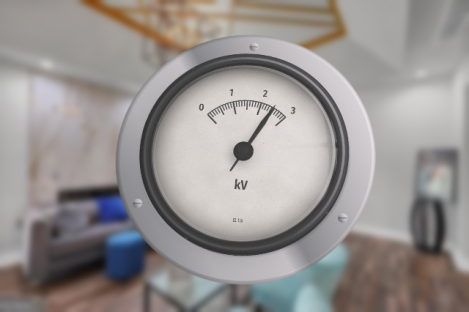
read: 2.5 kV
